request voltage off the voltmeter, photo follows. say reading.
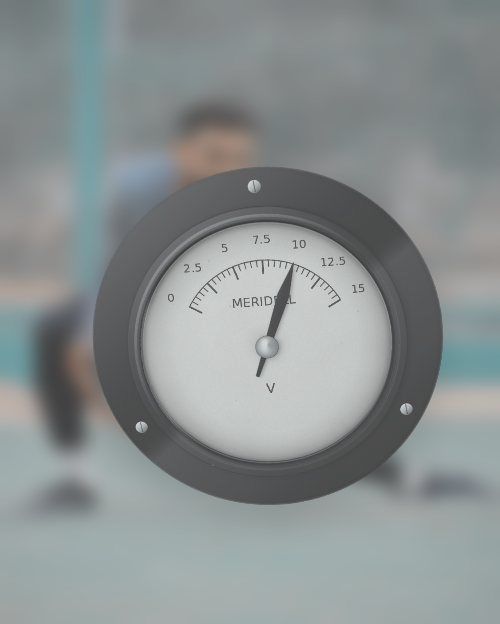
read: 10 V
